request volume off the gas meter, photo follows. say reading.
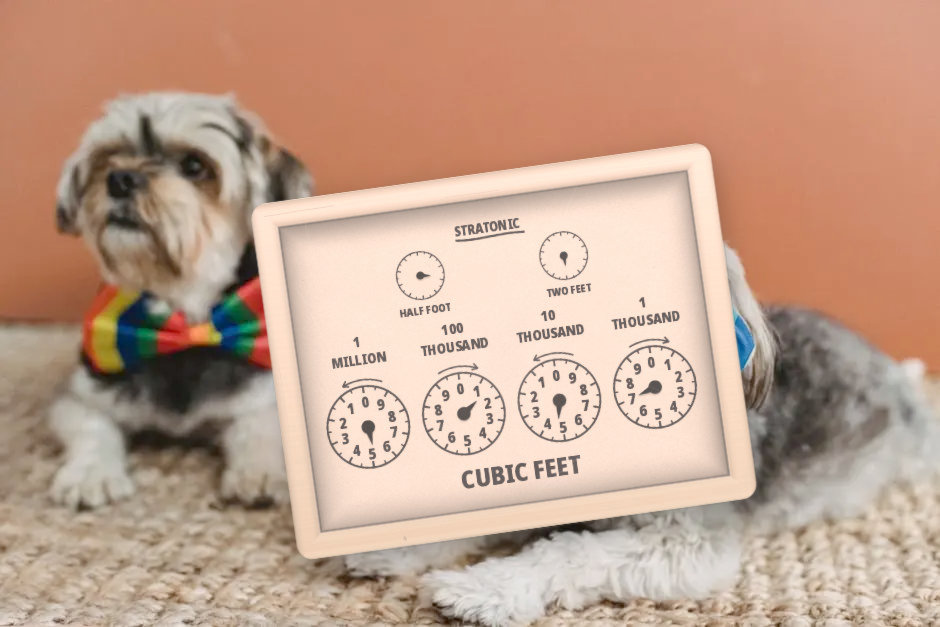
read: 514700 ft³
